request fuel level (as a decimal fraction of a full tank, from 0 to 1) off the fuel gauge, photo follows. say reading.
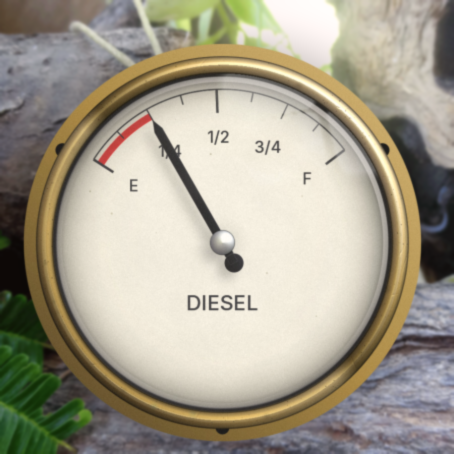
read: 0.25
